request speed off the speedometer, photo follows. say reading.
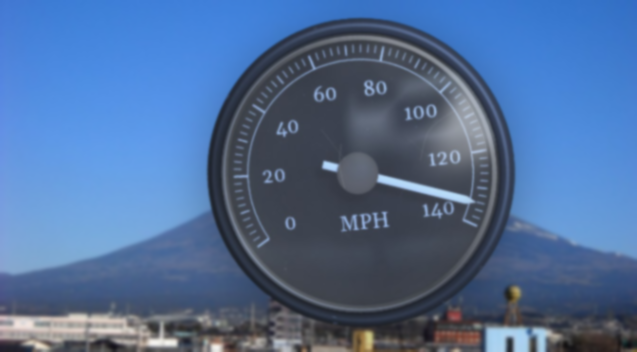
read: 134 mph
